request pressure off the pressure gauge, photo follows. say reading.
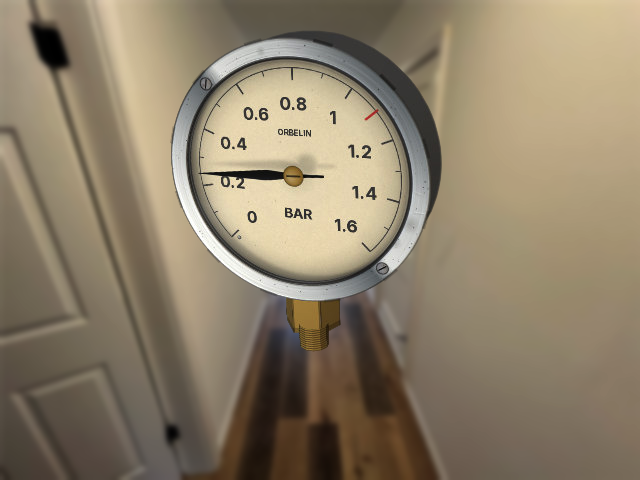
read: 0.25 bar
